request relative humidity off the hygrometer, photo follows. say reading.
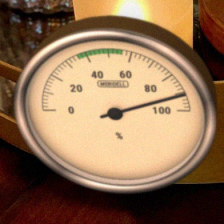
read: 90 %
